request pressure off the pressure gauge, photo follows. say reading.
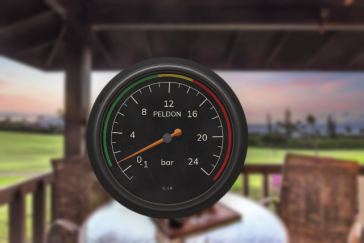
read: 1 bar
